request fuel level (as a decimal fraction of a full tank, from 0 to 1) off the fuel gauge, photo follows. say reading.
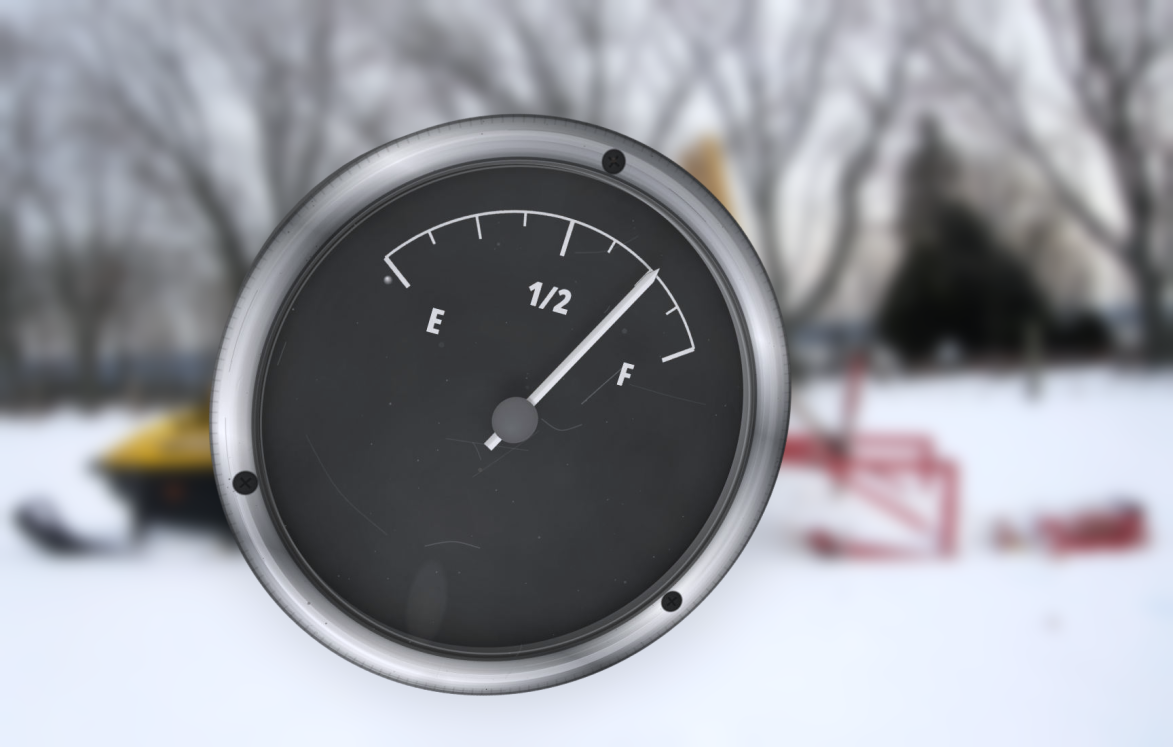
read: 0.75
